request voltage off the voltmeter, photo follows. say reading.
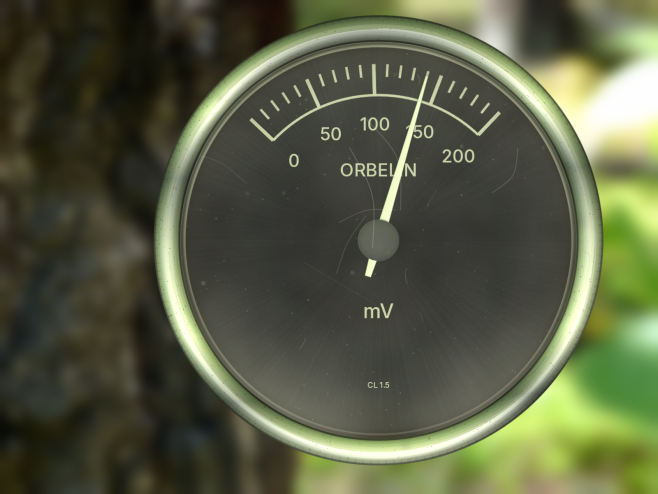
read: 140 mV
